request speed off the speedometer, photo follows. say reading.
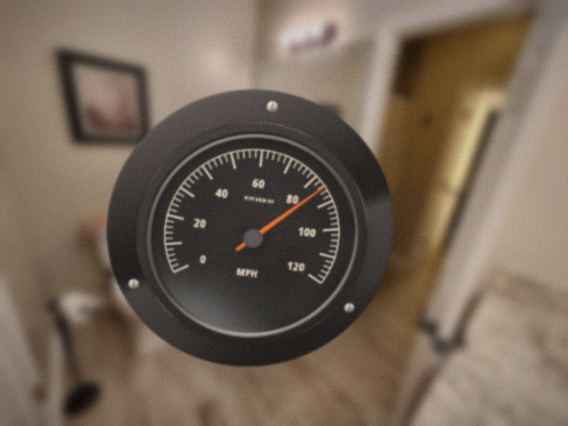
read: 84 mph
